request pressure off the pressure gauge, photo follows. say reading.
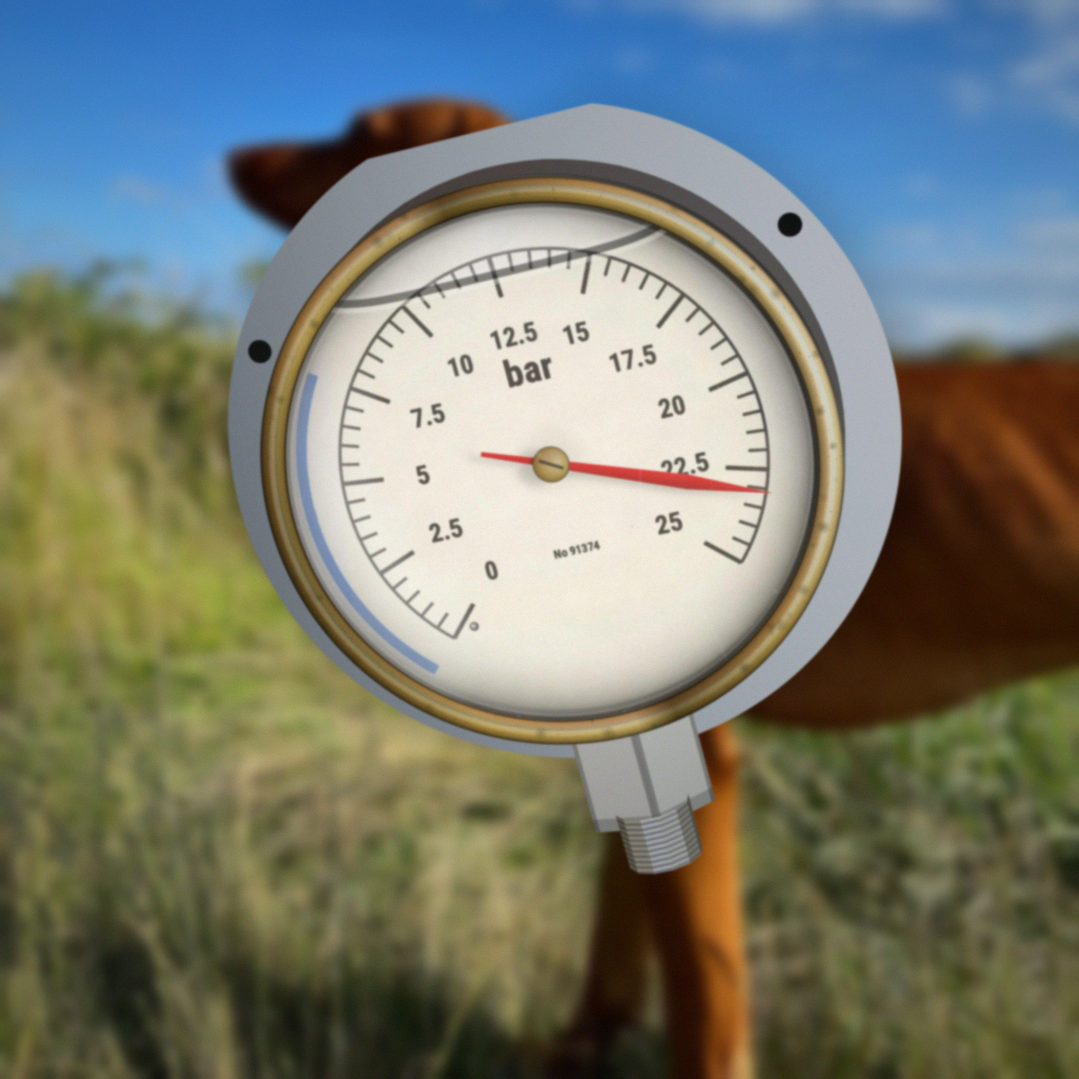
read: 23 bar
